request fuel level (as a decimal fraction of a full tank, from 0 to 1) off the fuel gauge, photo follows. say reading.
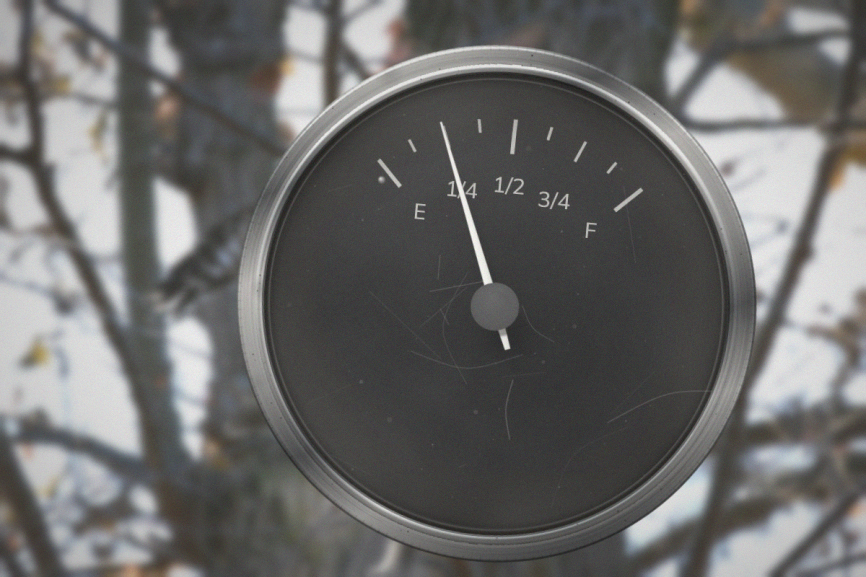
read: 0.25
